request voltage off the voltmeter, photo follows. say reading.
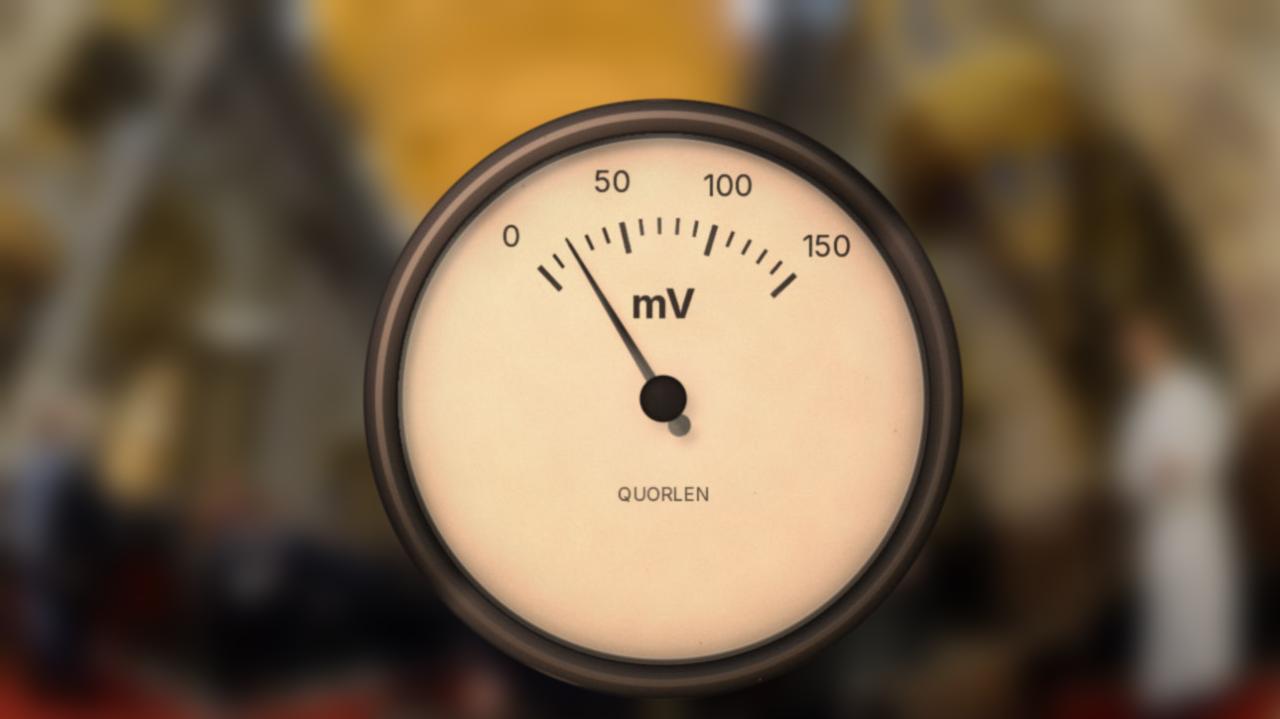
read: 20 mV
